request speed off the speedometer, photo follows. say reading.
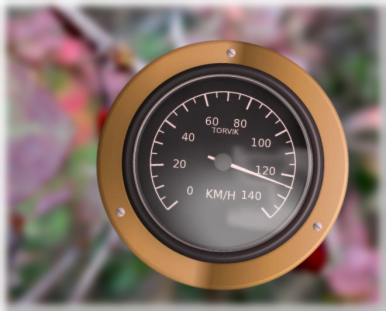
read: 125 km/h
